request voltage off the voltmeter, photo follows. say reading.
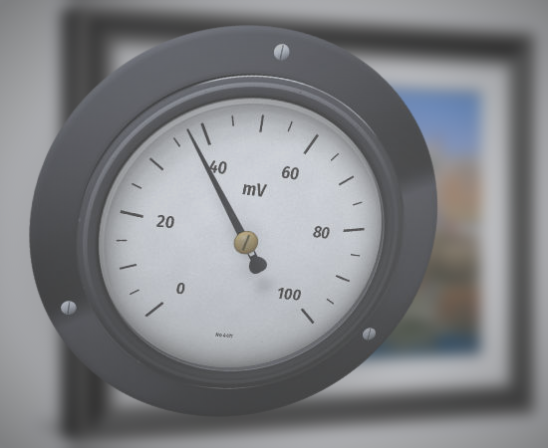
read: 37.5 mV
